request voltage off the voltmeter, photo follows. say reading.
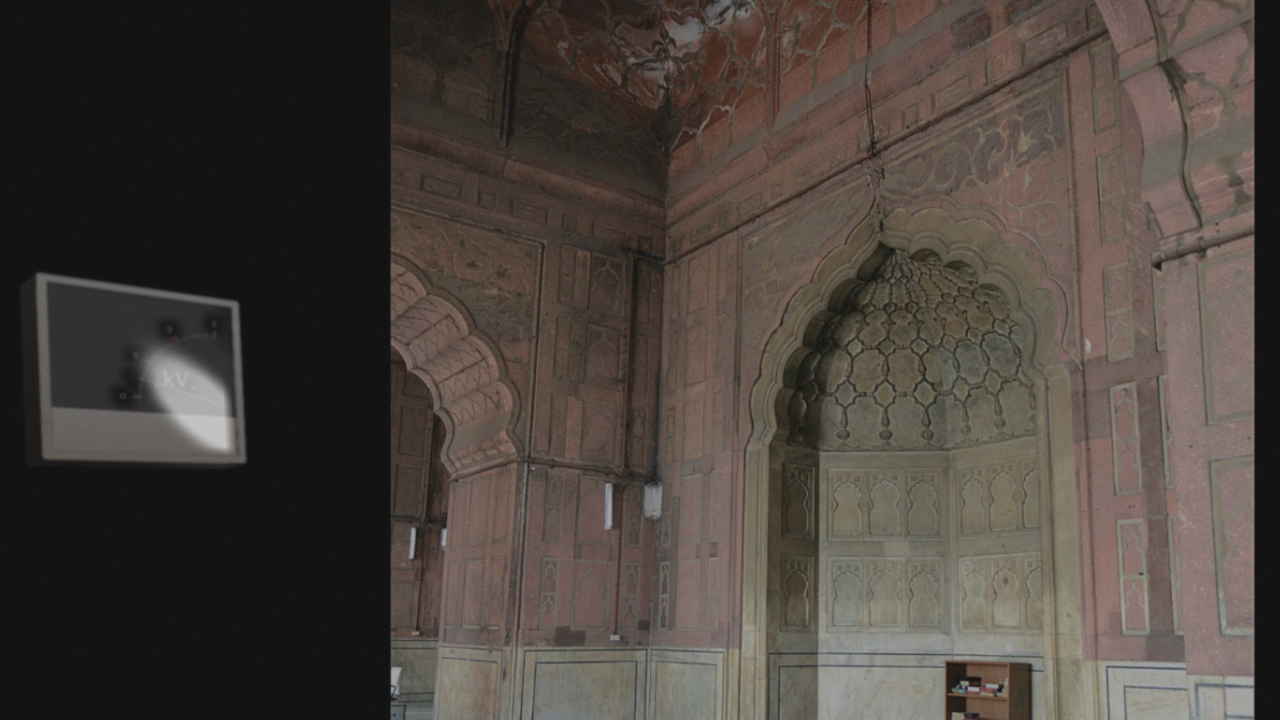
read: 0.5 kV
